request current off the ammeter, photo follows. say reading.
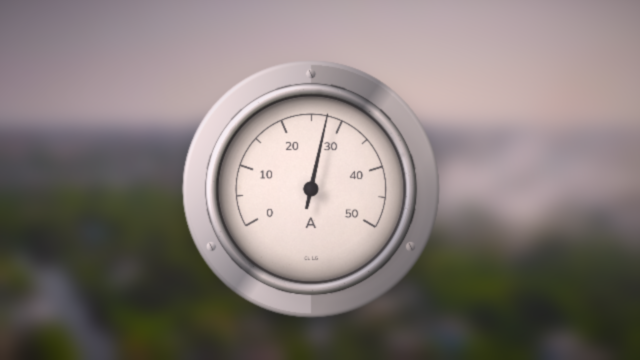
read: 27.5 A
